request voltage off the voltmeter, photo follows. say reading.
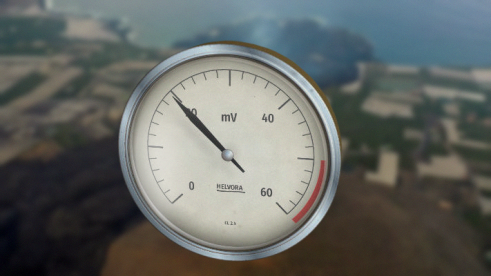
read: 20 mV
